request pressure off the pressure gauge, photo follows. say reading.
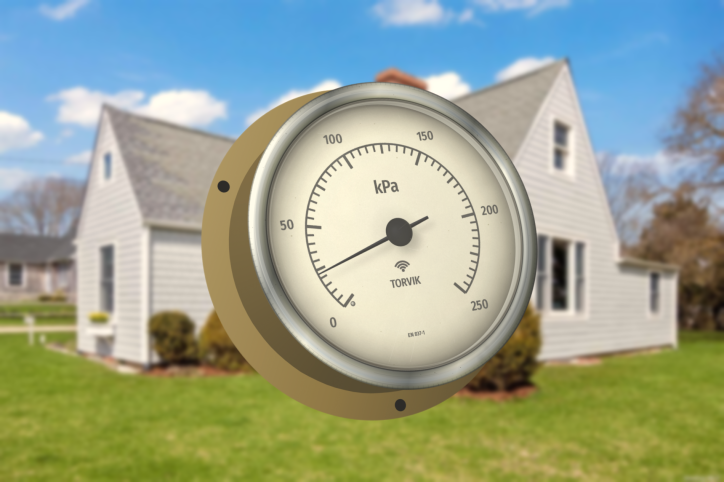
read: 22.5 kPa
